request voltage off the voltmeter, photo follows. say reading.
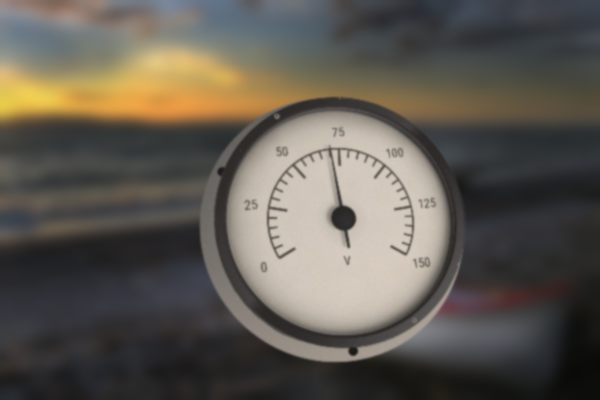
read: 70 V
